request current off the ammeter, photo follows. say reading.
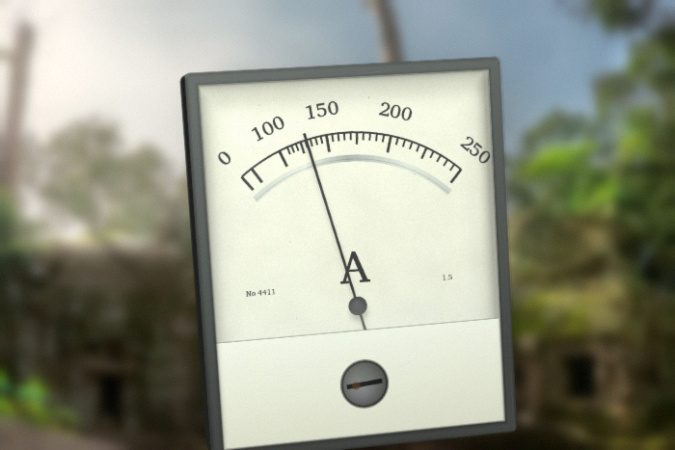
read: 130 A
